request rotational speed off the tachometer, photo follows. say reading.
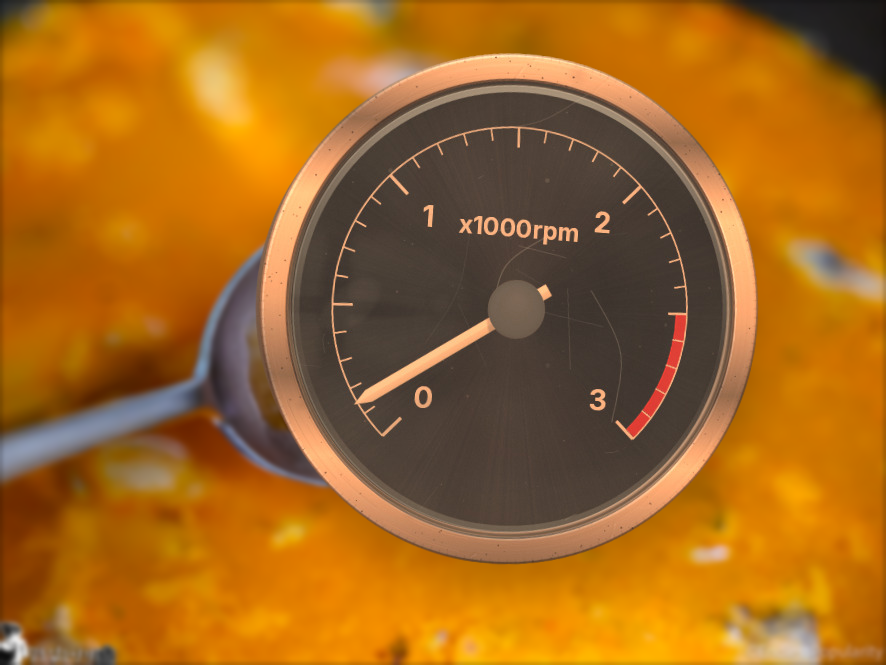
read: 150 rpm
